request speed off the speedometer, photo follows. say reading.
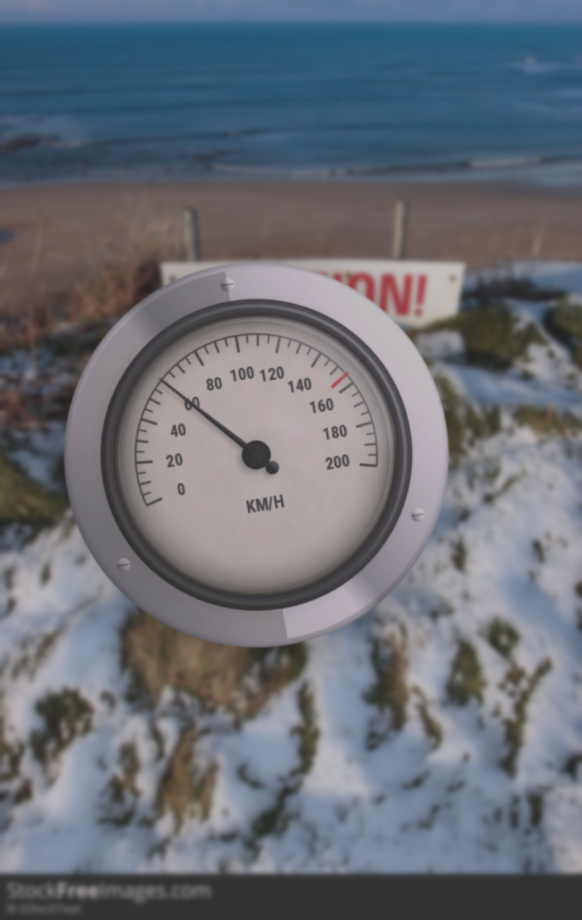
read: 60 km/h
